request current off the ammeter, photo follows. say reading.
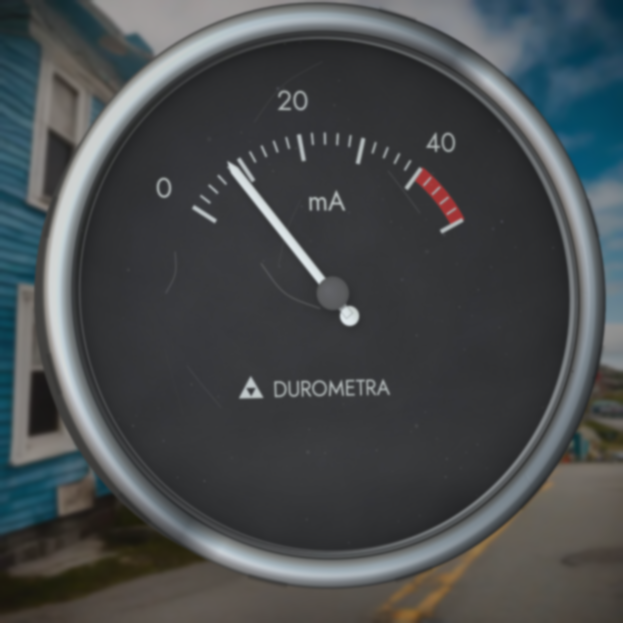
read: 8 mA
